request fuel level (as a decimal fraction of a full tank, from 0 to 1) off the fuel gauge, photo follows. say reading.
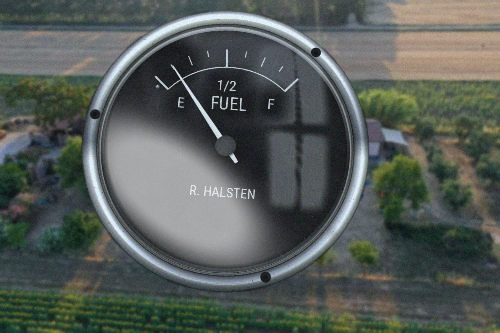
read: 0.125
